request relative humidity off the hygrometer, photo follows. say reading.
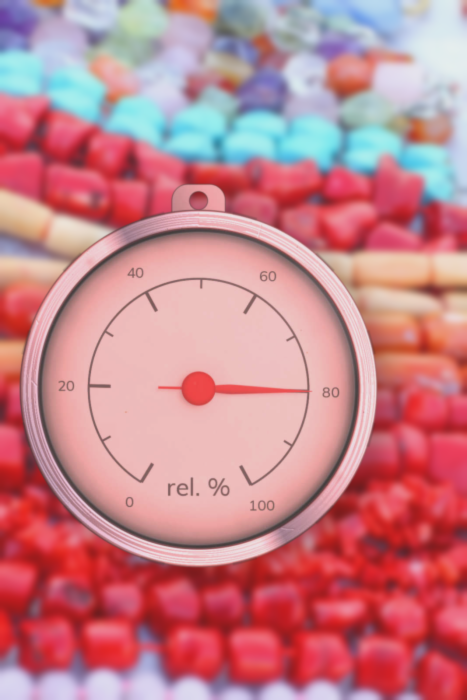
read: 80 %
